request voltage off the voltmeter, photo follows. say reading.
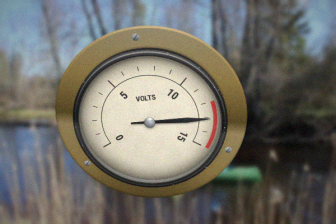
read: 13 V
